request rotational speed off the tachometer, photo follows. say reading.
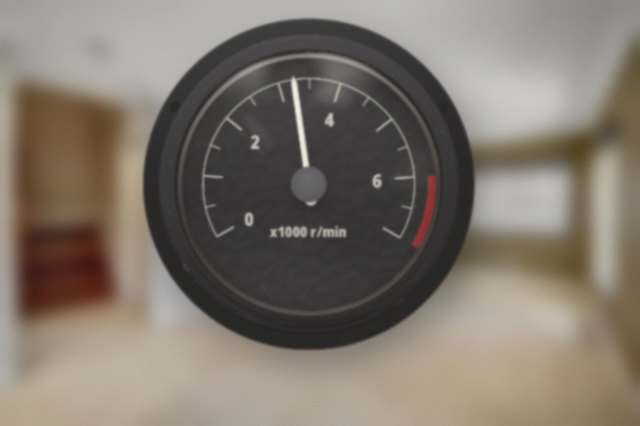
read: 3250 rpm
